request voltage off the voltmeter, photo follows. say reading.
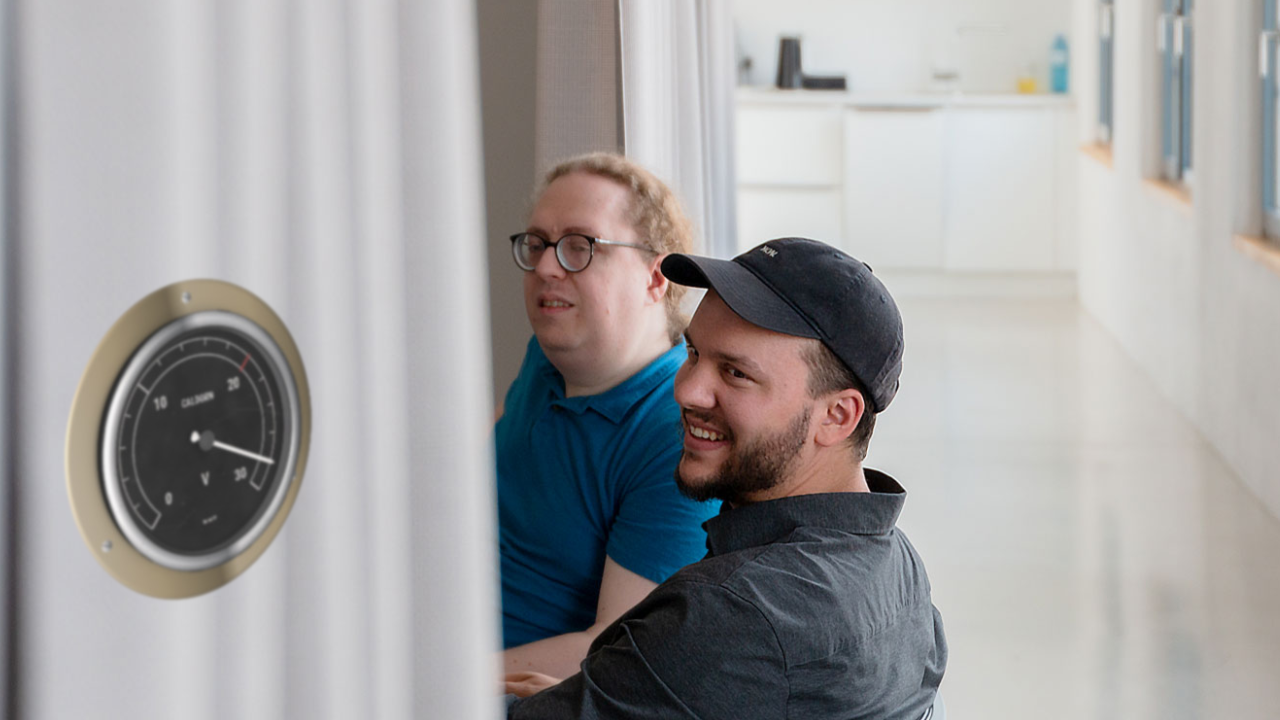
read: 28 V
